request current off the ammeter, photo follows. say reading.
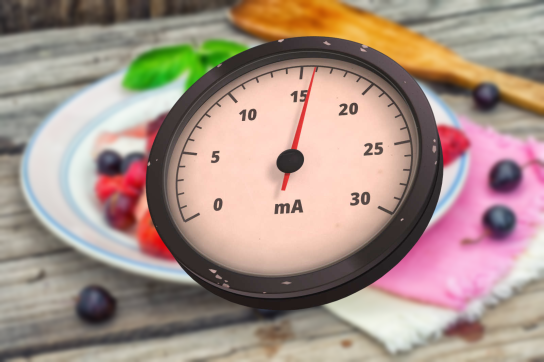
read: 16 mA
